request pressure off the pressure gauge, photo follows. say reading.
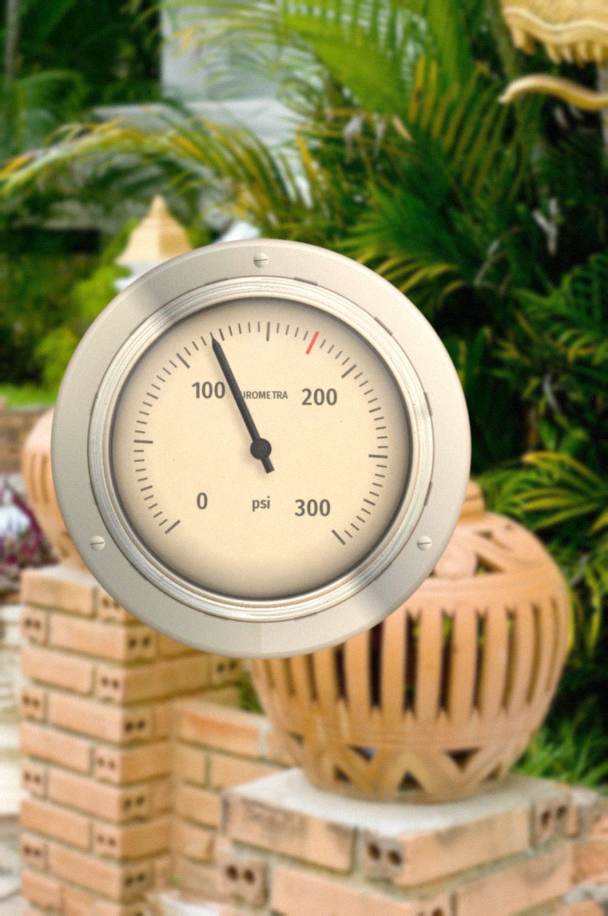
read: 120 psi
